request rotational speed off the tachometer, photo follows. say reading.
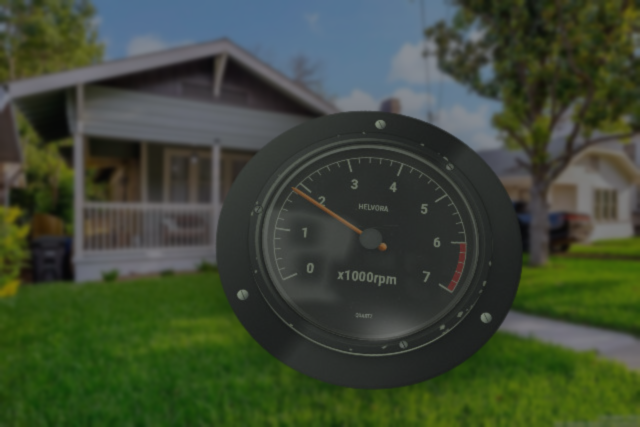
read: 1800 rpm
